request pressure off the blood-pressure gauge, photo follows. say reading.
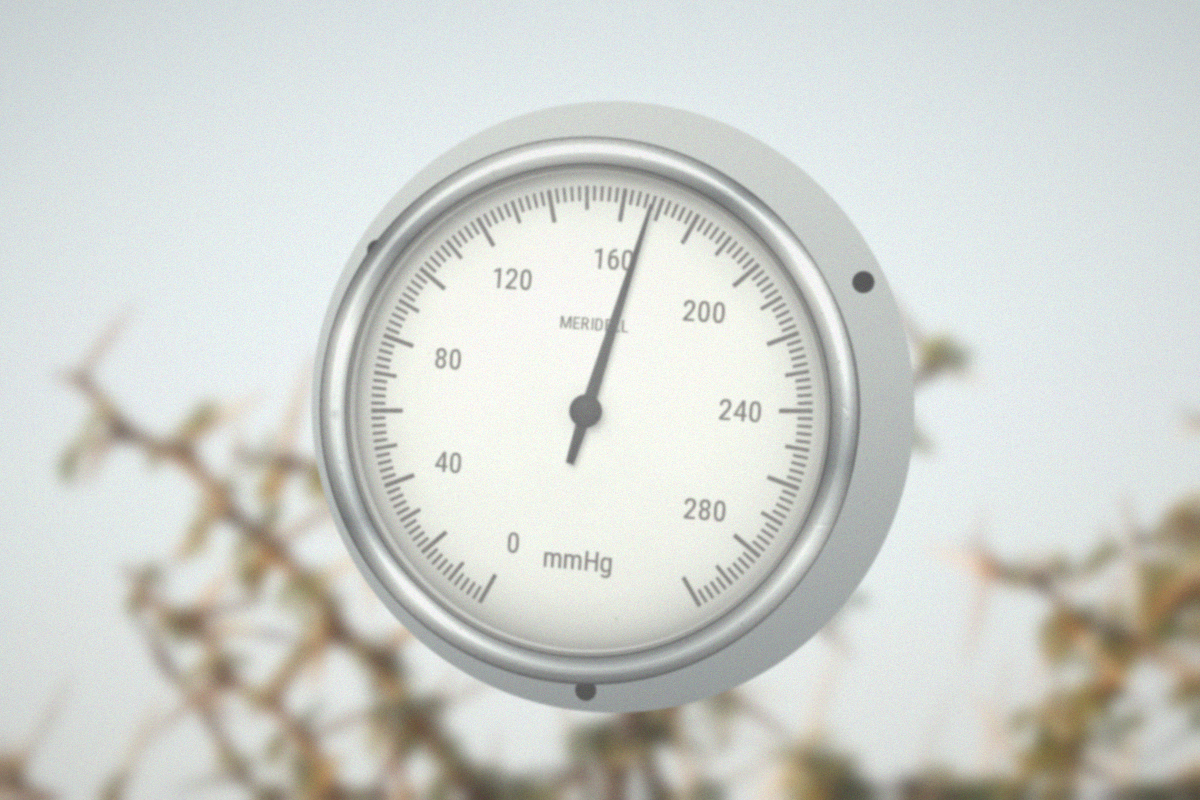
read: 168 mmHg
